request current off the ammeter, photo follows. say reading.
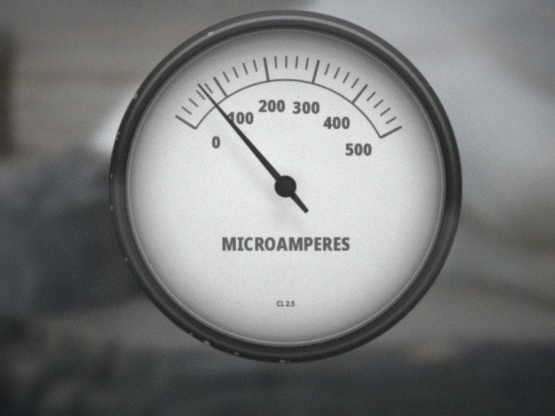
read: 70 µA
